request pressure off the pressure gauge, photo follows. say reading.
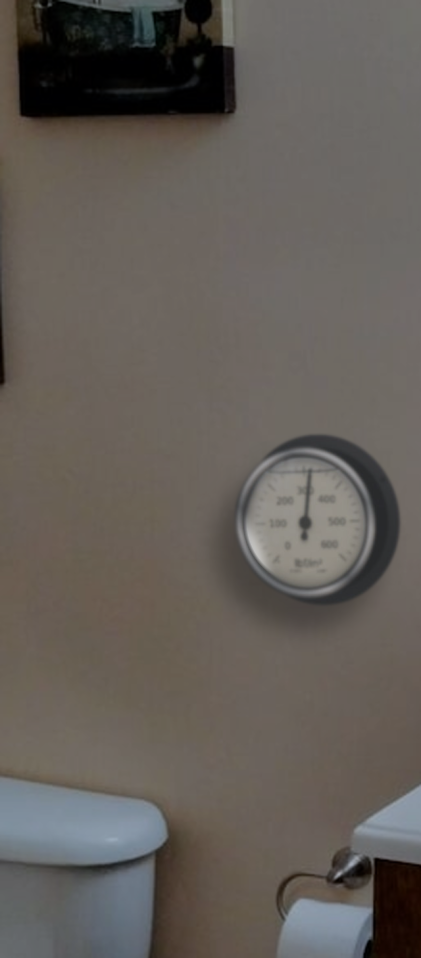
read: 320 psi
